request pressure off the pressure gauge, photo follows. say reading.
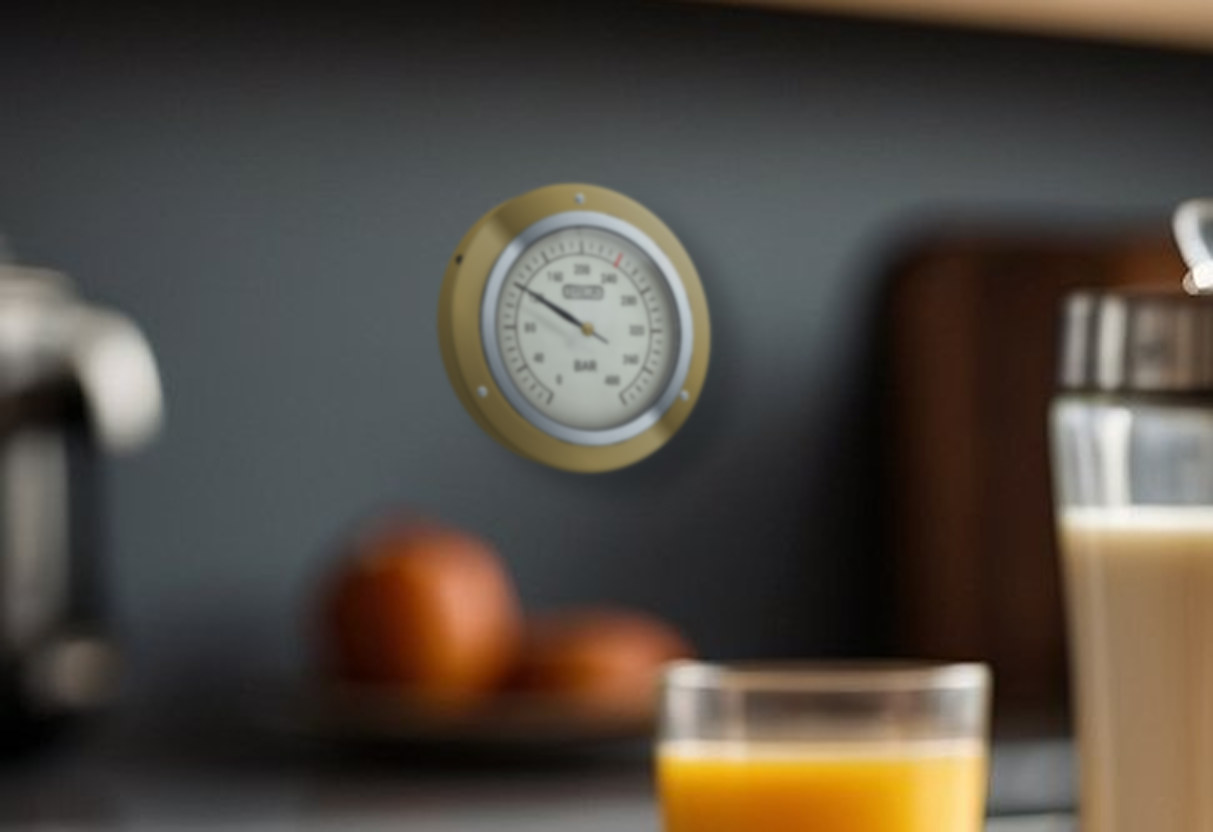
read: 120 bar
